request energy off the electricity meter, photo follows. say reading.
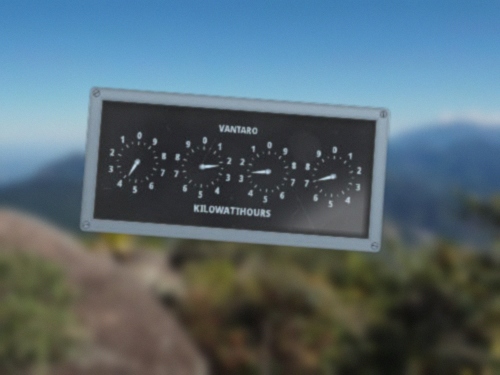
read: 4227 kWh
